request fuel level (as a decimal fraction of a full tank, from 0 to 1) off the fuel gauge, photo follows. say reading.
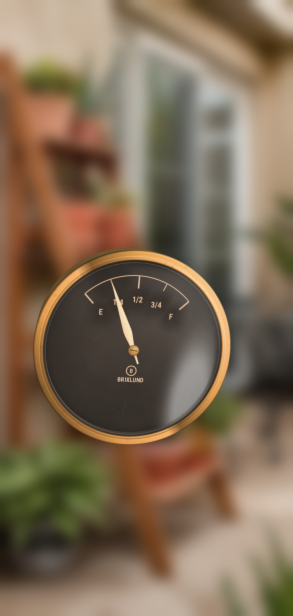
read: 0.25
